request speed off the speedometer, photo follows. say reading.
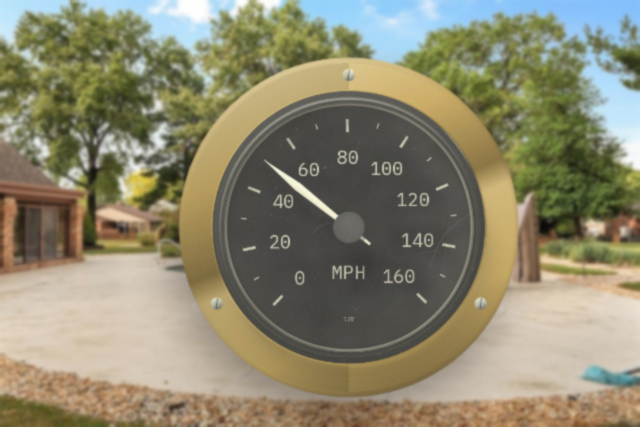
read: 50 mph
